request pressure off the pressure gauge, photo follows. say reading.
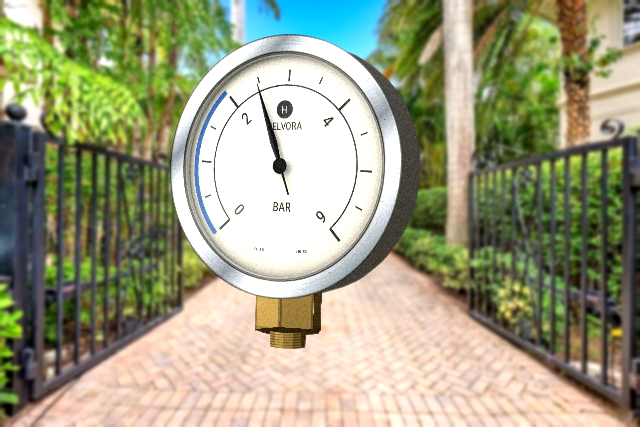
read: 2.5 bar
